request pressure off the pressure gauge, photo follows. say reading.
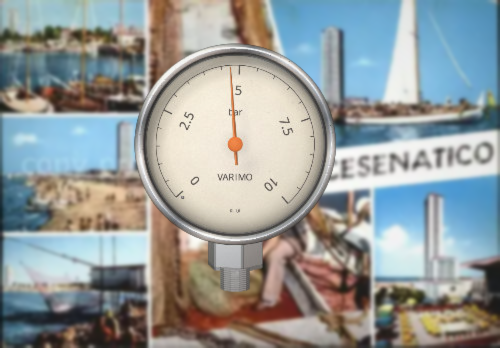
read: 4.75 bar
